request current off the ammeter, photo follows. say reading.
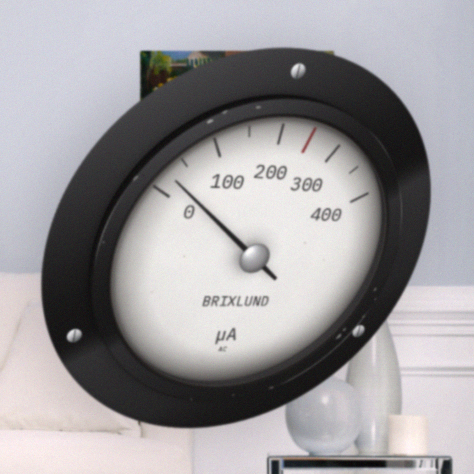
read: 25 µA
